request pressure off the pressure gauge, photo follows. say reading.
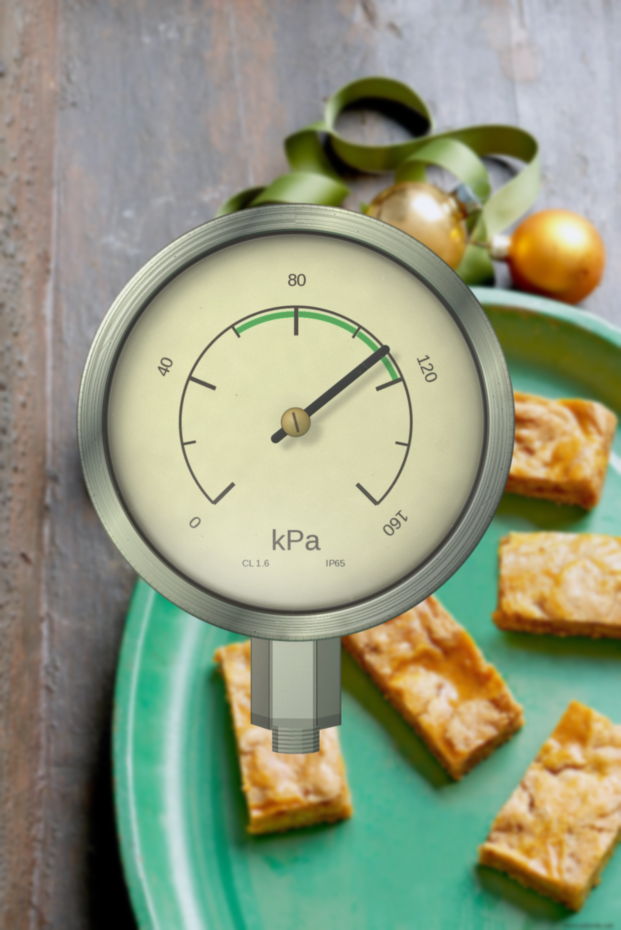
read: 110 kPa
